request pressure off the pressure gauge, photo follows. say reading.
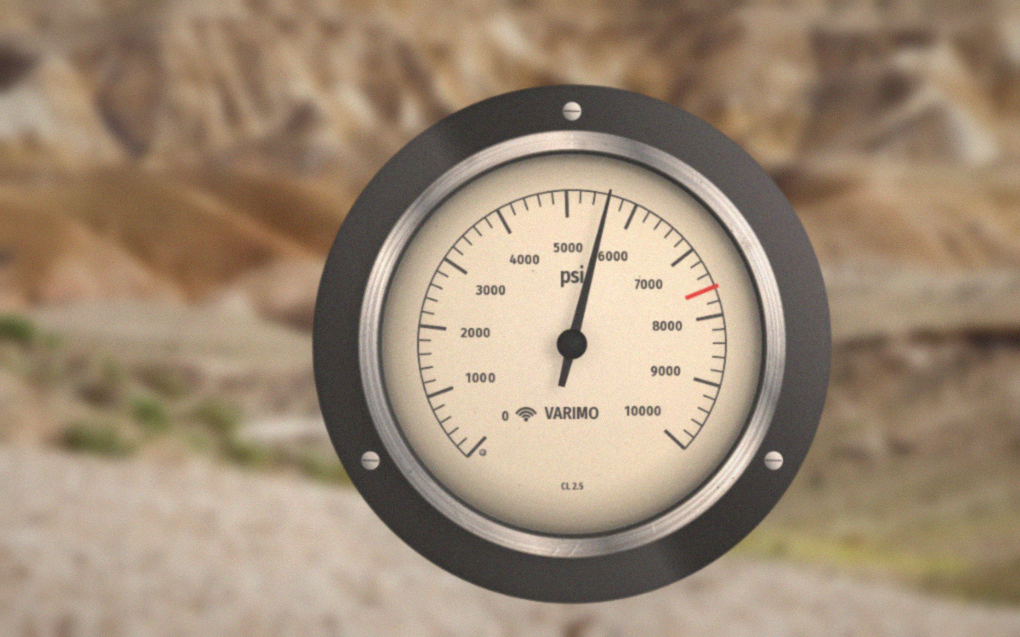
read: 5600 psi
